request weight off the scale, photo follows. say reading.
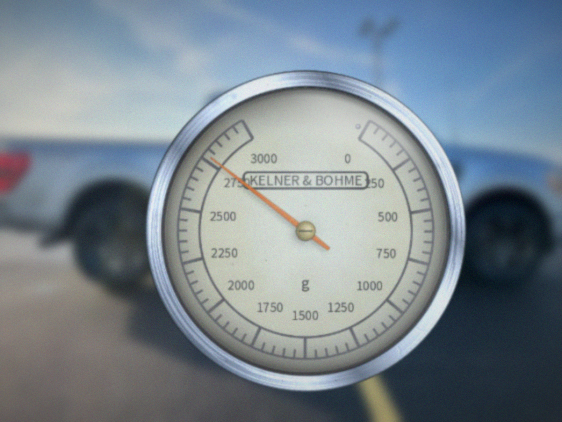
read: 2775 g
